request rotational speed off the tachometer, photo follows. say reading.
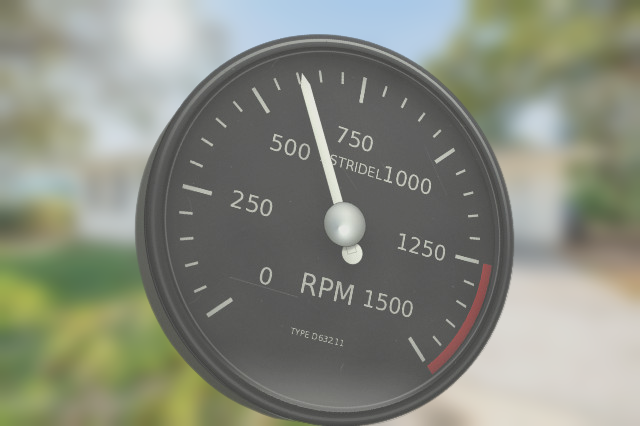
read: 600 rpm
